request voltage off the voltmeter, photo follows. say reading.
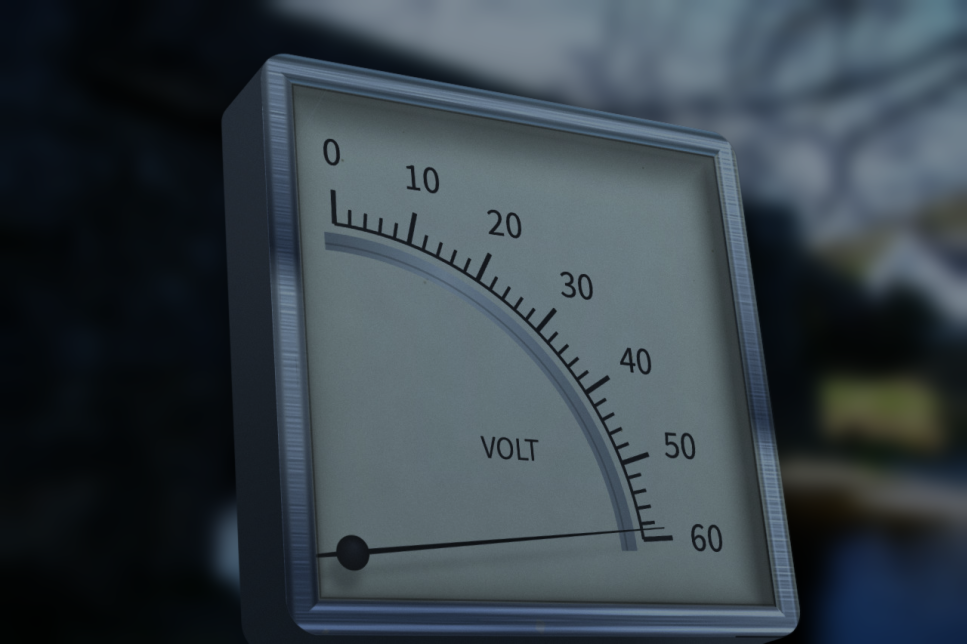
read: 59 V
